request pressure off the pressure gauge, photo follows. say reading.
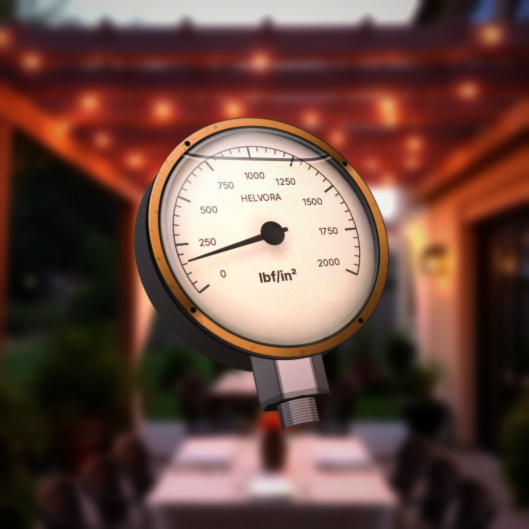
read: 150 psi
